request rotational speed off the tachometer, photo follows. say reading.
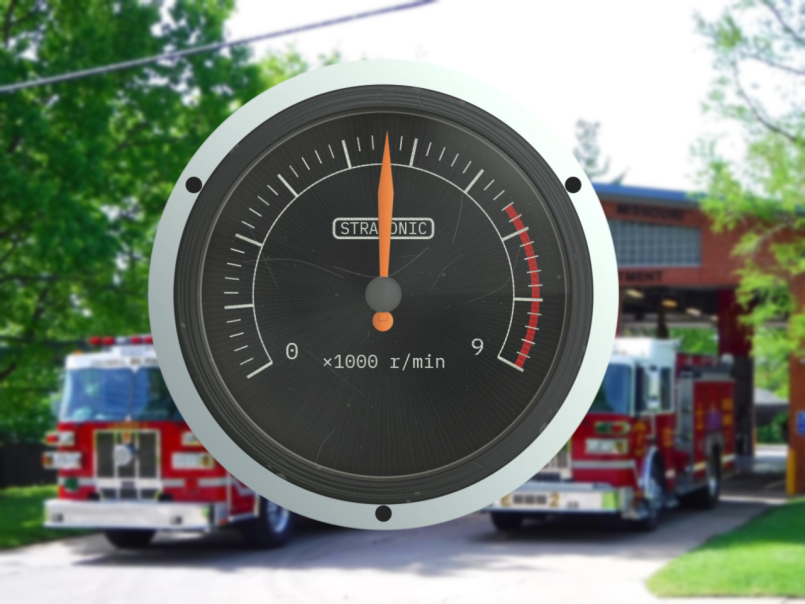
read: 4600 rpm
